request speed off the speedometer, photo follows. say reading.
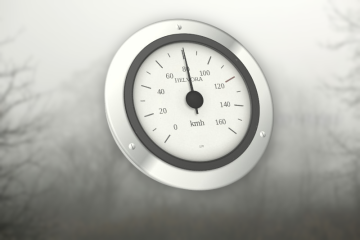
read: 80 km/h
